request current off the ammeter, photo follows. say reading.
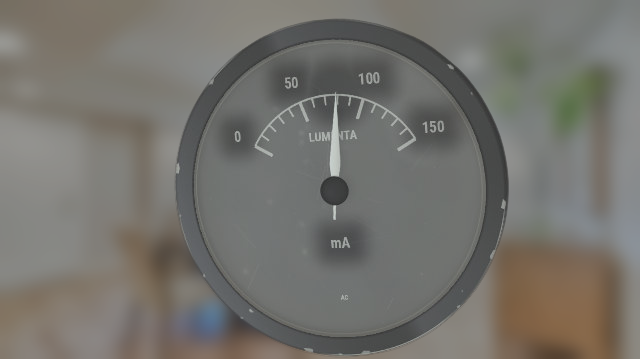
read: 80 mA
